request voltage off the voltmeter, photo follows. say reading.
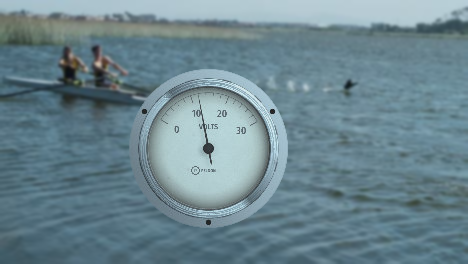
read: 12 V
